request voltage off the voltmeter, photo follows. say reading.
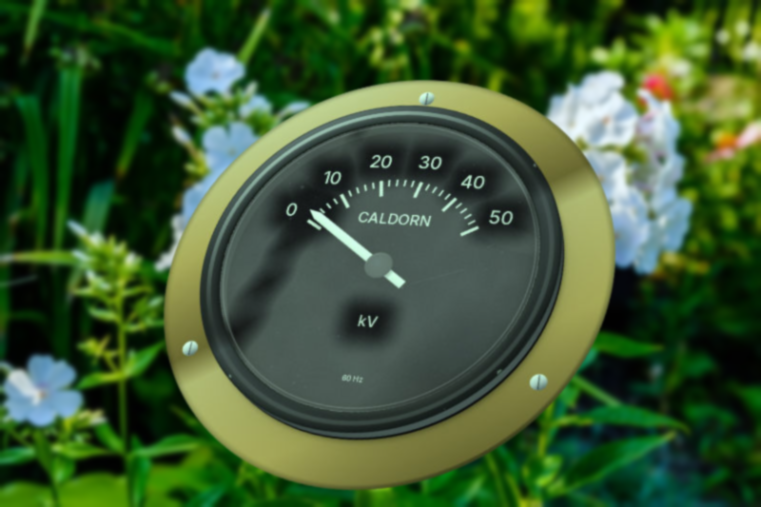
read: 2 kV
